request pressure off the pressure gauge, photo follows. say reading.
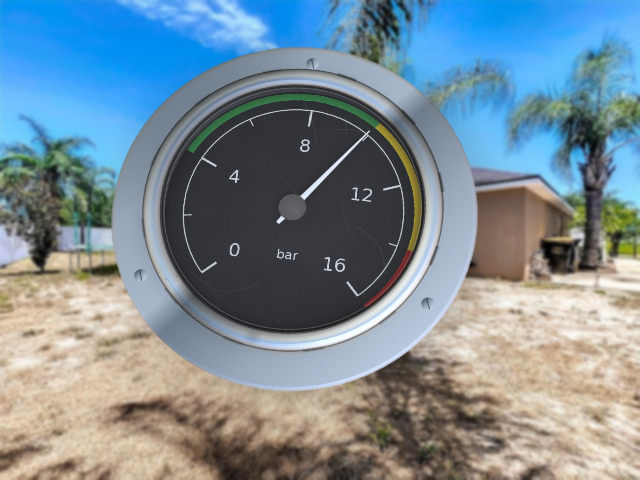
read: 10 bar
